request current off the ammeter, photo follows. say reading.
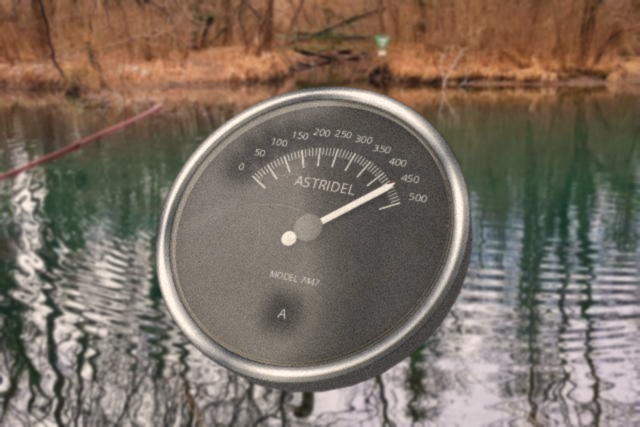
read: 450 A
